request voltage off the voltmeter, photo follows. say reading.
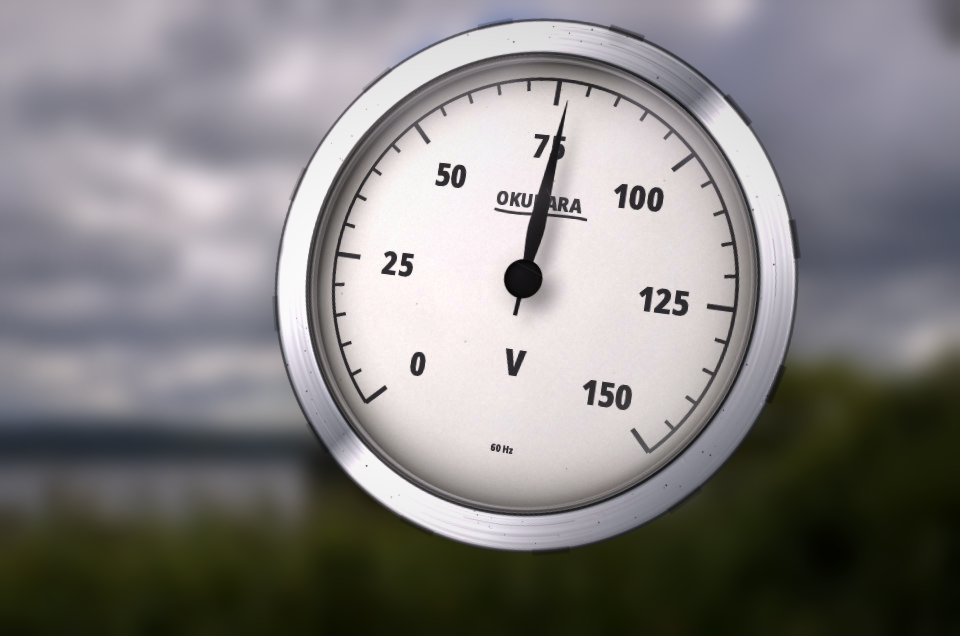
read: 77.5 V
